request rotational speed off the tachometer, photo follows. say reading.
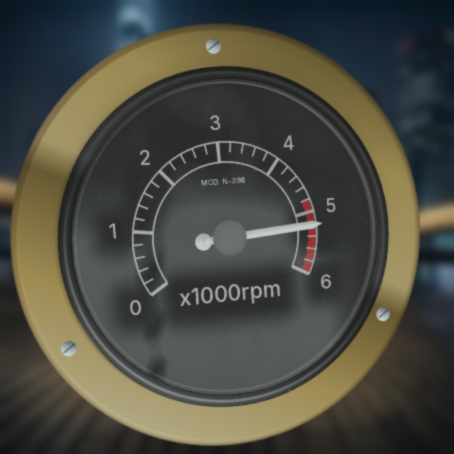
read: 5200 rpm
